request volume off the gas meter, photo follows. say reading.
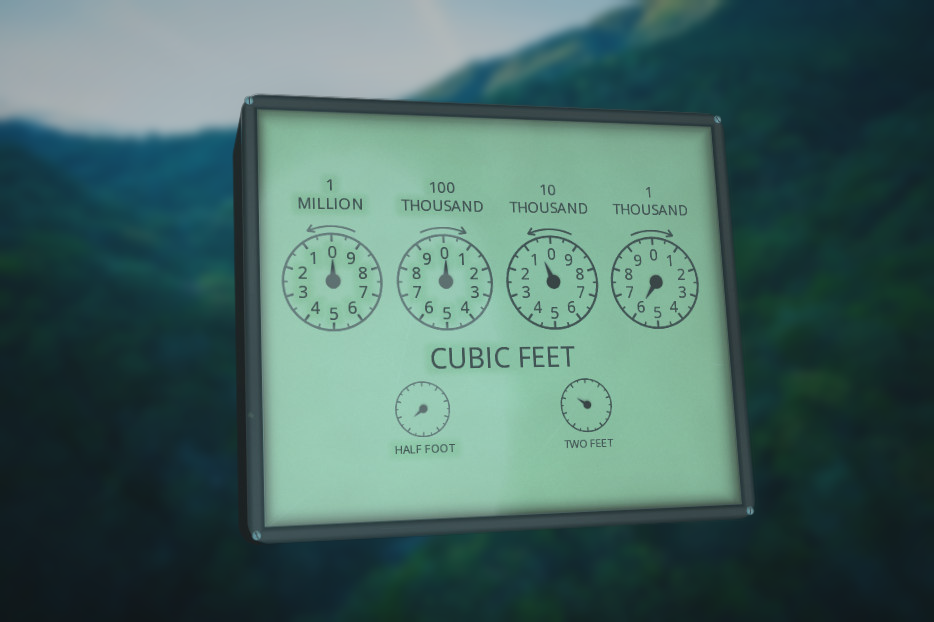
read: 600 ft³
